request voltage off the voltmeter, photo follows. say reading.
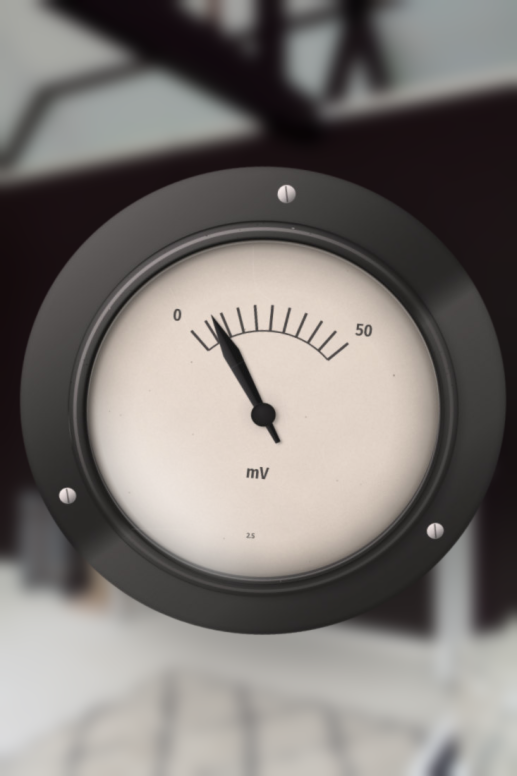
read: 7.5 mV
